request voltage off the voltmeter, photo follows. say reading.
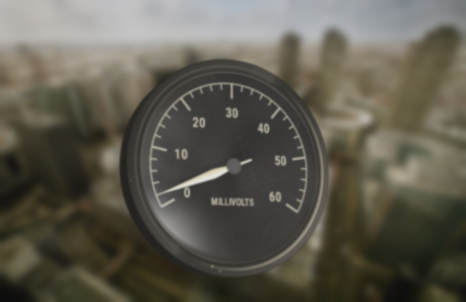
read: 2 mV
